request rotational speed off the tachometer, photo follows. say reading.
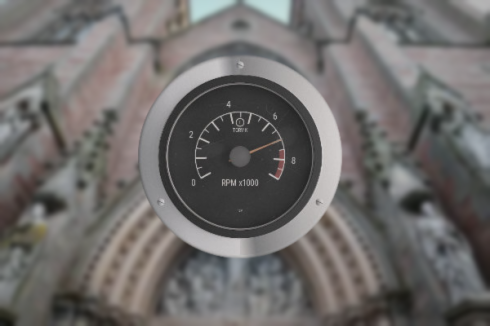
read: 7000 rpm
